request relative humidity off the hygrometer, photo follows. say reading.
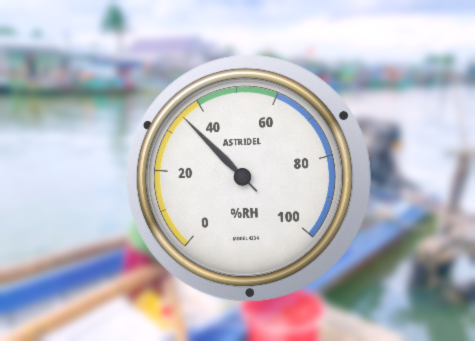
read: 35 %
